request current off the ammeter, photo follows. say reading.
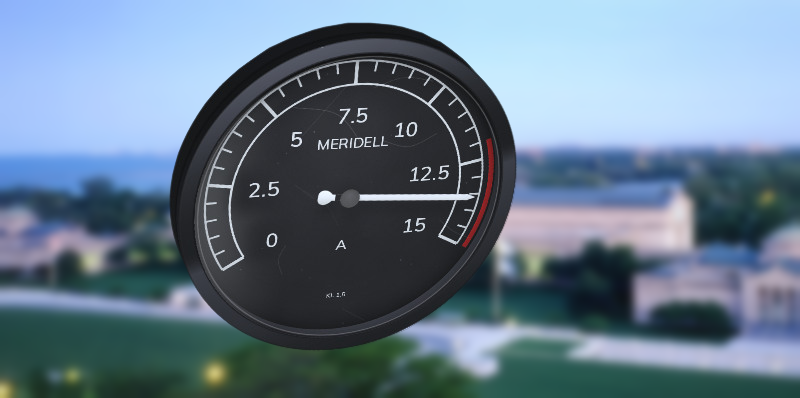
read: 13.5 A
